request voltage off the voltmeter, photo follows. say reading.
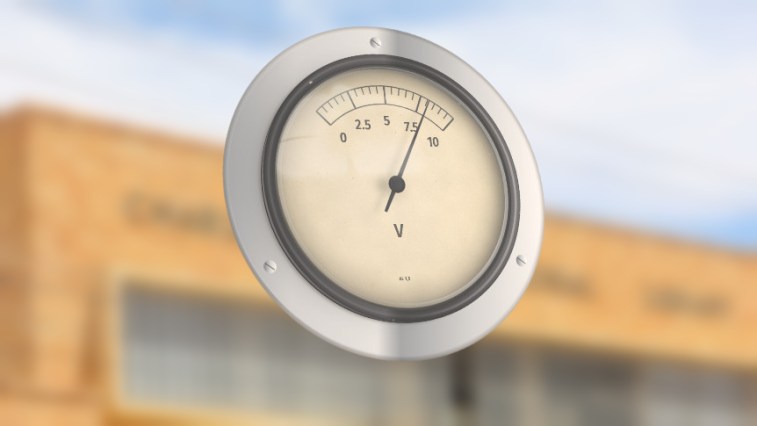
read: 8 V
